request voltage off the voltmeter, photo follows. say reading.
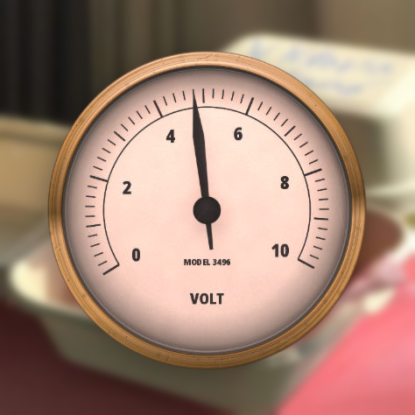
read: 4.8 V
